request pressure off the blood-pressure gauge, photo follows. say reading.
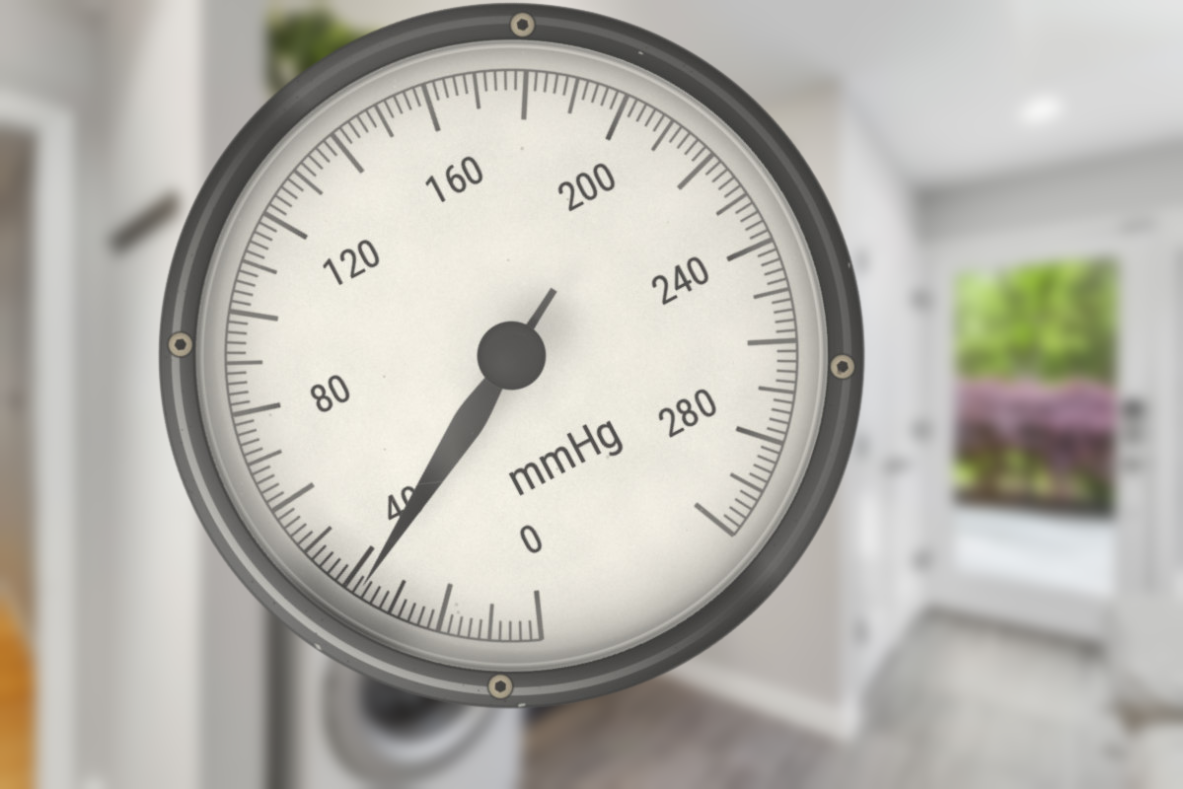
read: 37 mmHg
